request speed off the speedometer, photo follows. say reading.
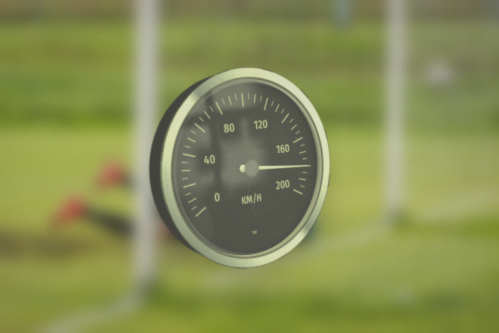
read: 180 km/h
